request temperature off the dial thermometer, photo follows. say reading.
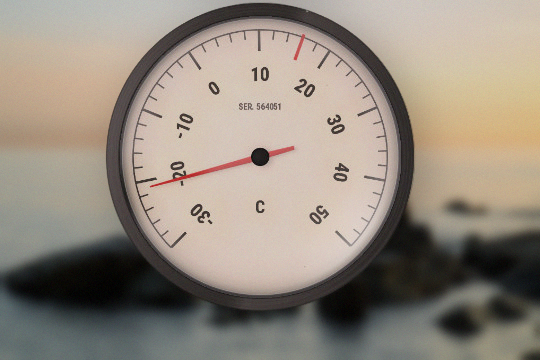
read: -21 °C
